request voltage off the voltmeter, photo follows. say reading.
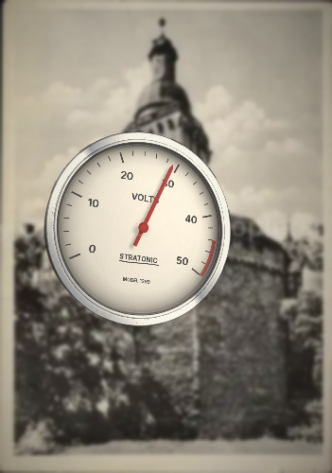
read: 29 V
